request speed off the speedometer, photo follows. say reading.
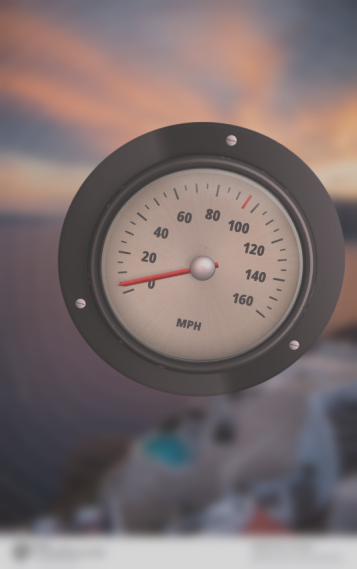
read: 5 mph
